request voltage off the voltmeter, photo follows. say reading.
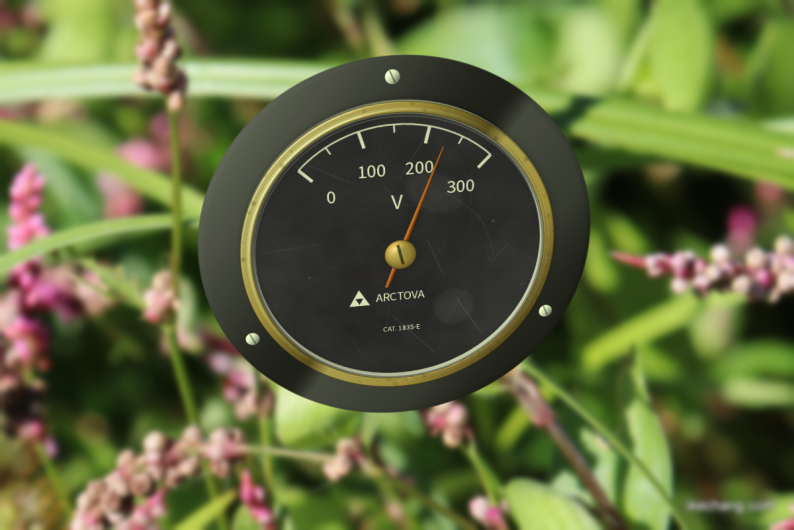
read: 225 V
